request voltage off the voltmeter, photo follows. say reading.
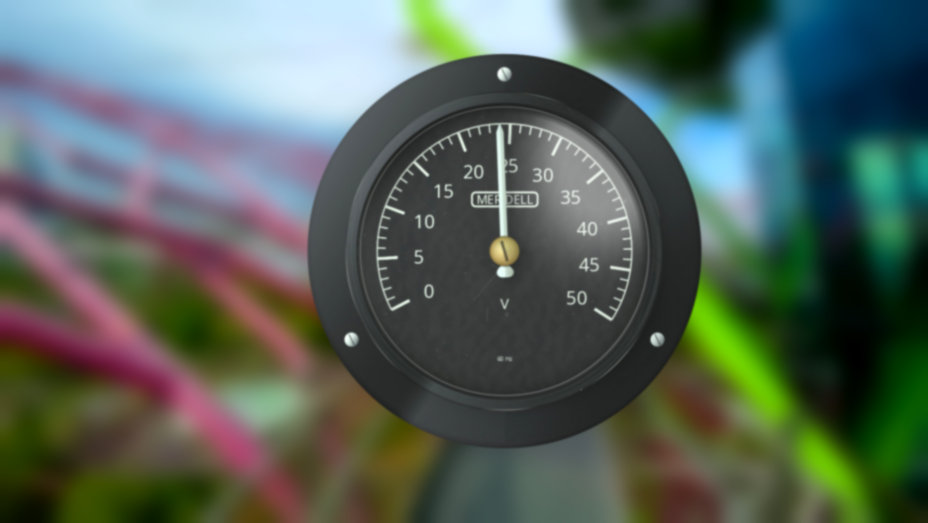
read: 24 V
